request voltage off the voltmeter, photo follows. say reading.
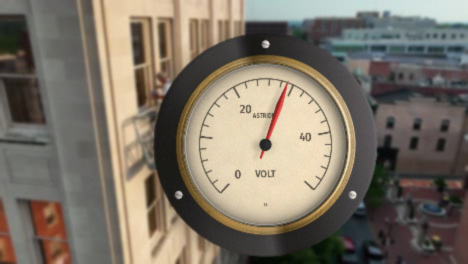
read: 29 V
